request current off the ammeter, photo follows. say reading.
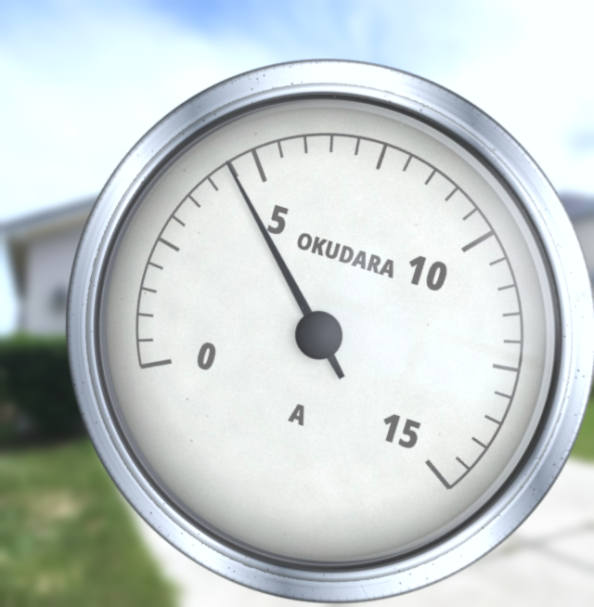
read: 4.5 A
